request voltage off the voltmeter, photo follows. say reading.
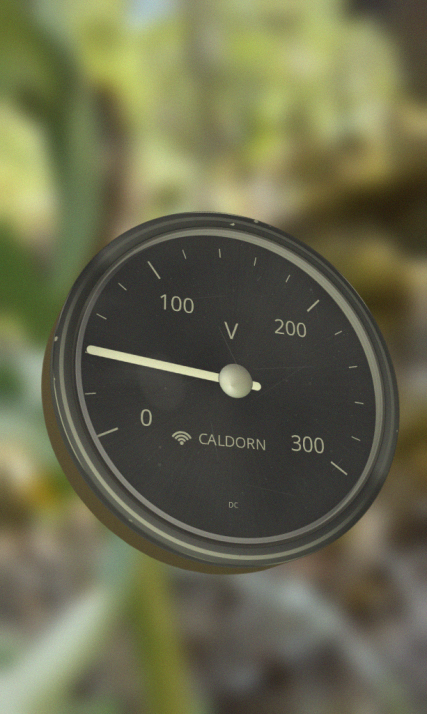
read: 40 V
